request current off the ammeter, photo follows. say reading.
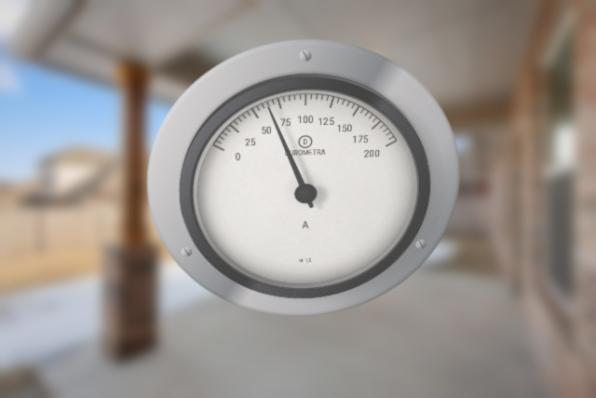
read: 65 A
